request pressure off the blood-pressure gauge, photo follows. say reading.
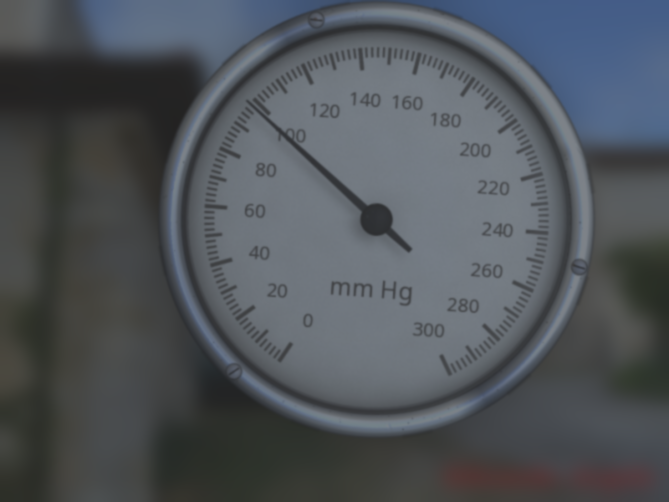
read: 98 mmHg
